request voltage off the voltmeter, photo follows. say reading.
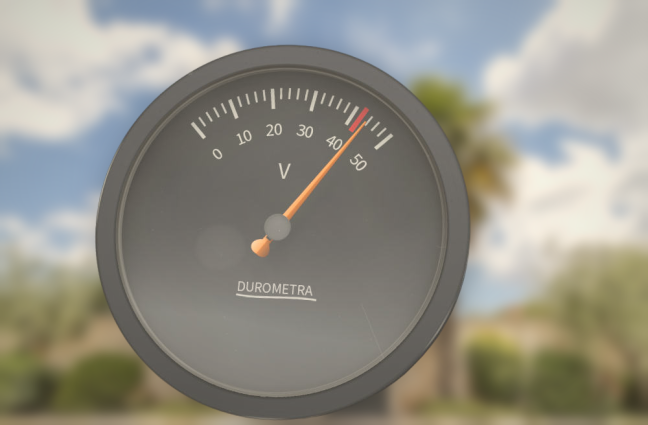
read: 44 V
